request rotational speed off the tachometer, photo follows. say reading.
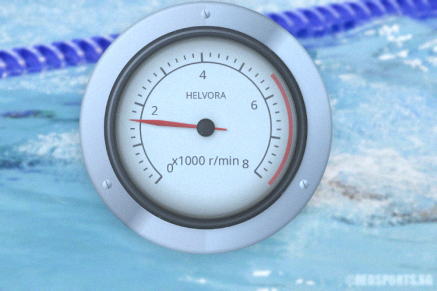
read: 1600 rpm
